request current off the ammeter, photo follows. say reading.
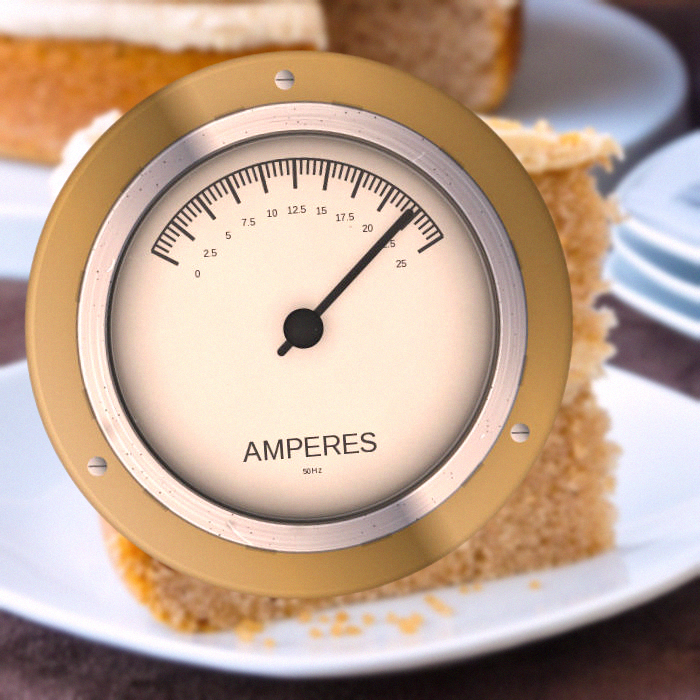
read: 22 A
